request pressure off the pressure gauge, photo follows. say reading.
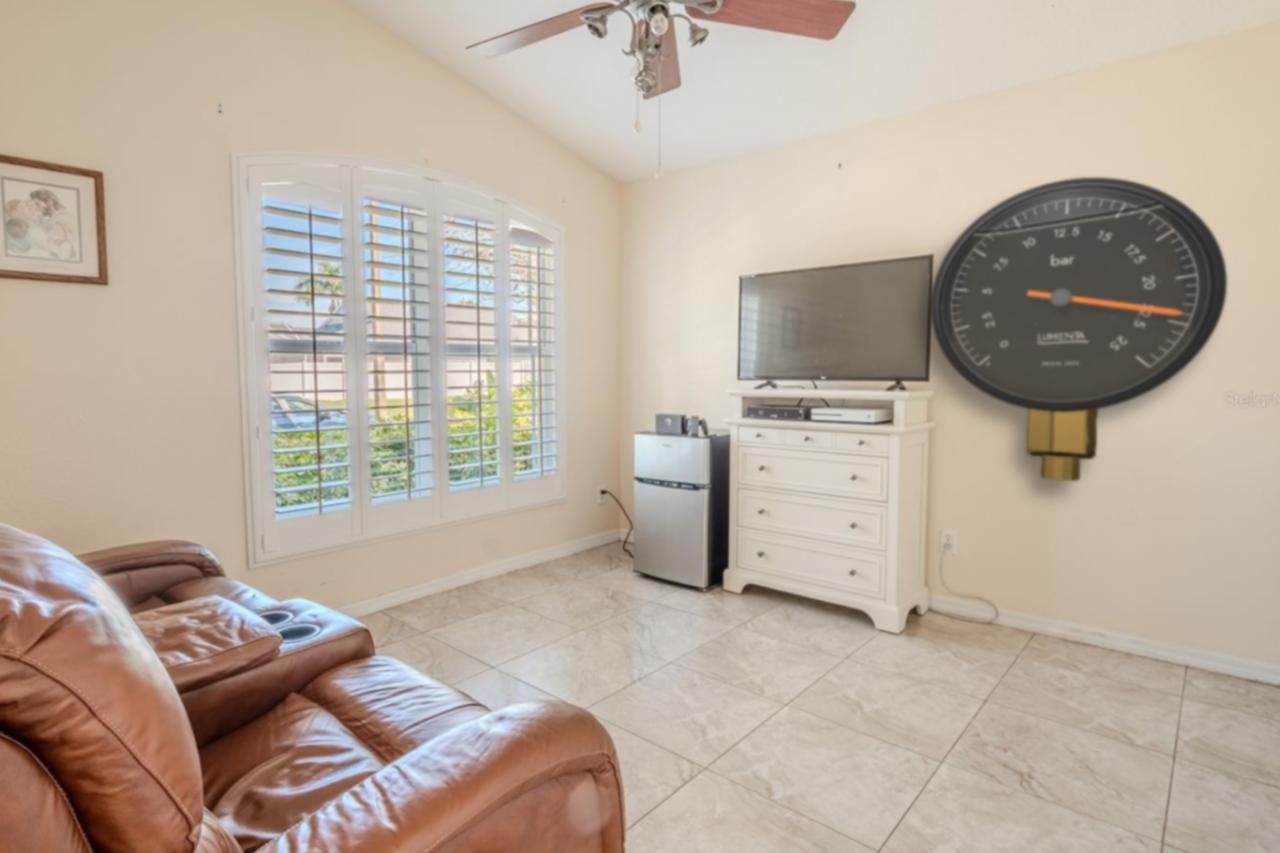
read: 22 bar
